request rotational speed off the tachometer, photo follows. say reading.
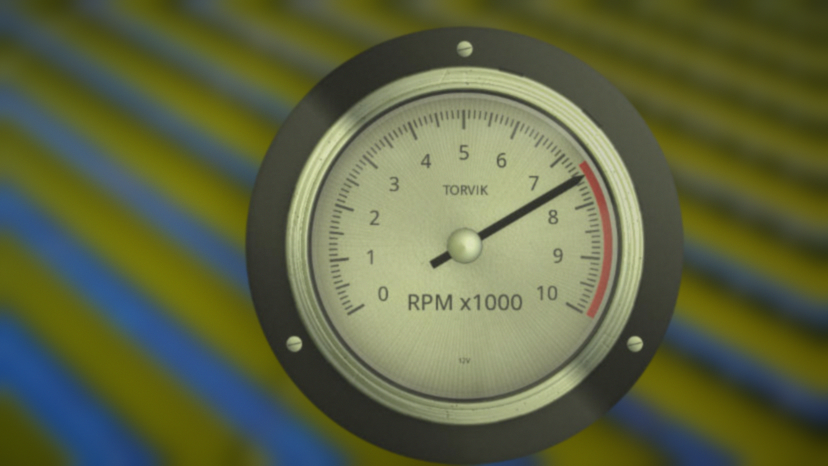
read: 7500 rpm
